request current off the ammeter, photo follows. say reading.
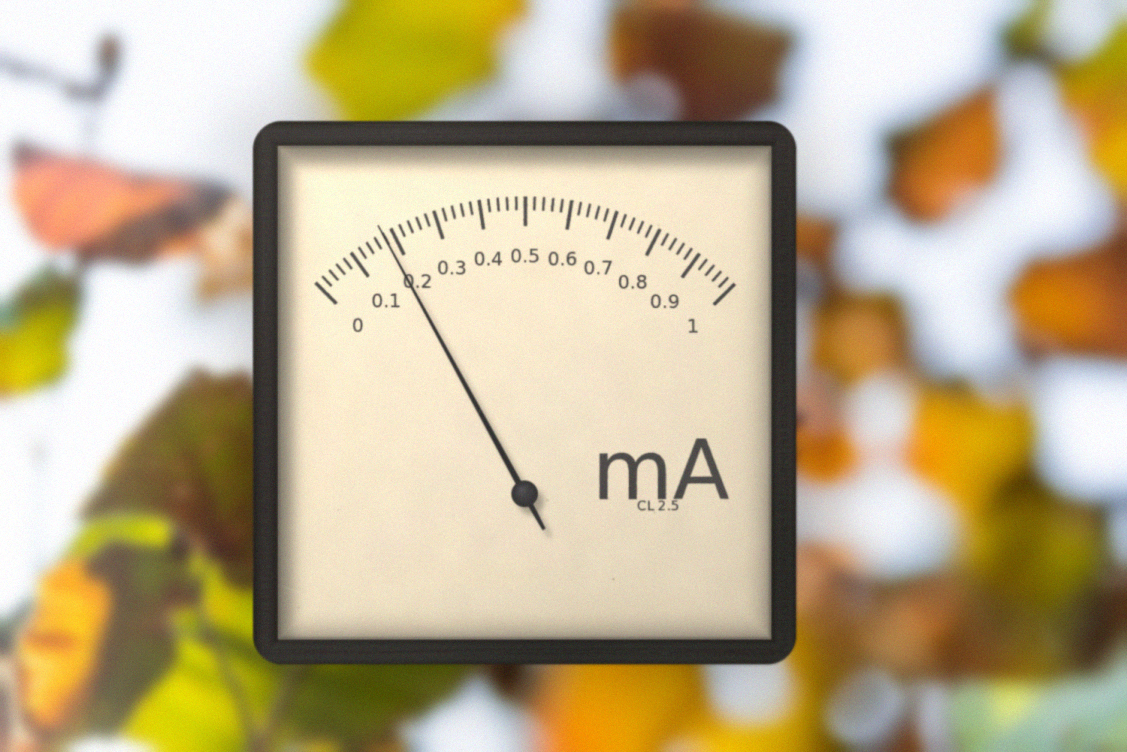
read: 0.18 mA
